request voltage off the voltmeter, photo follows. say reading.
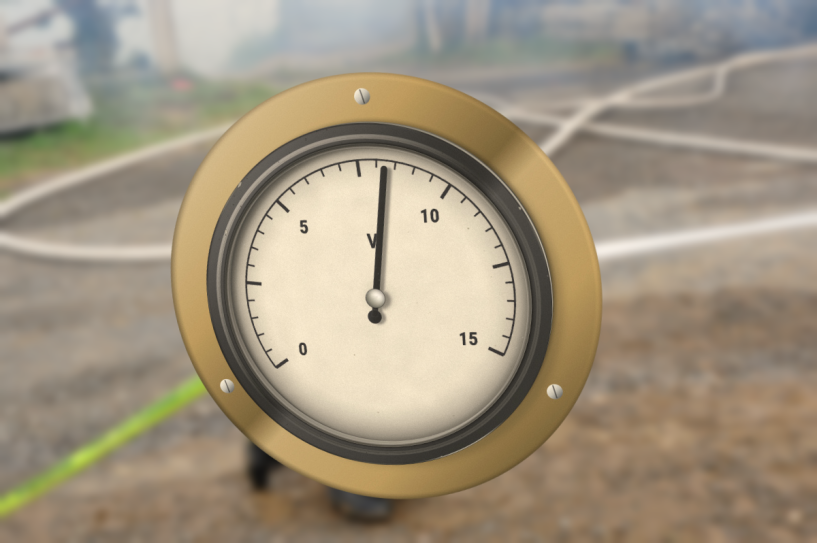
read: 8.25 V
